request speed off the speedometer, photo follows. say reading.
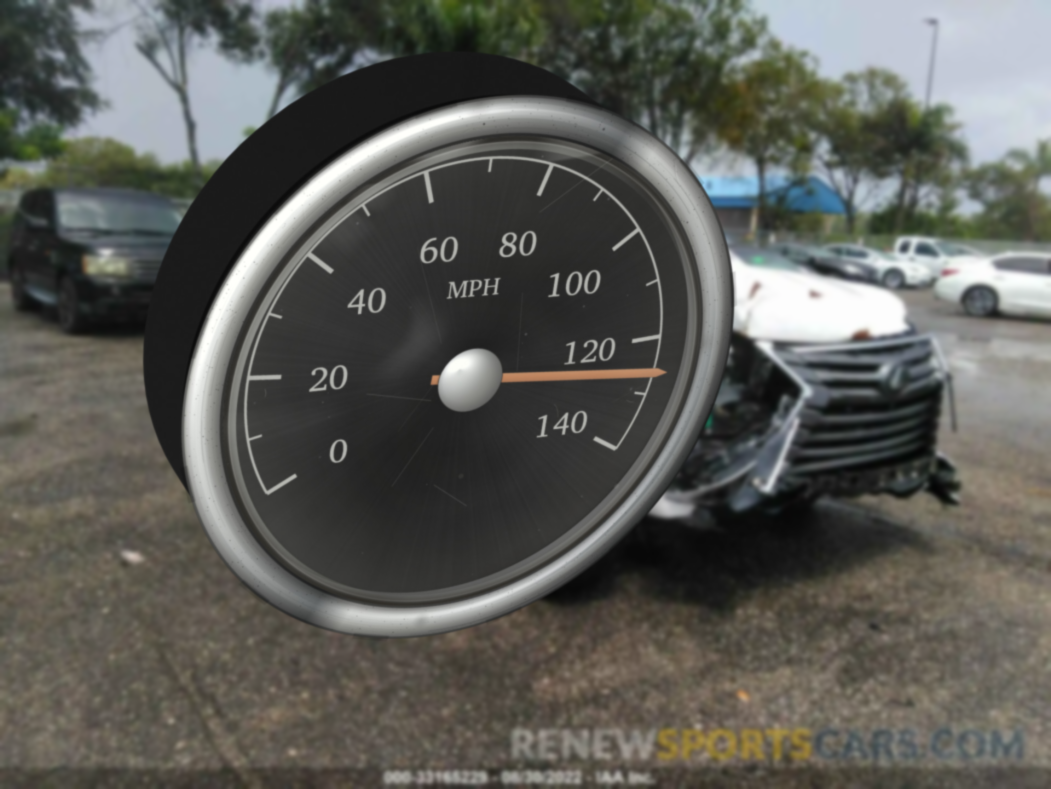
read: 125 mph
